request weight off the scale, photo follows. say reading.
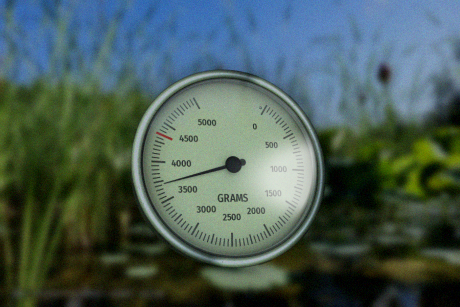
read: 3700 g
